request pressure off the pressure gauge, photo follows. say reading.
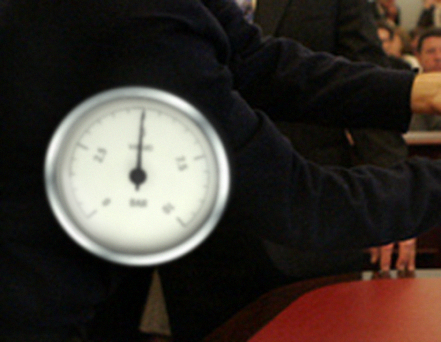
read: 5 bar
